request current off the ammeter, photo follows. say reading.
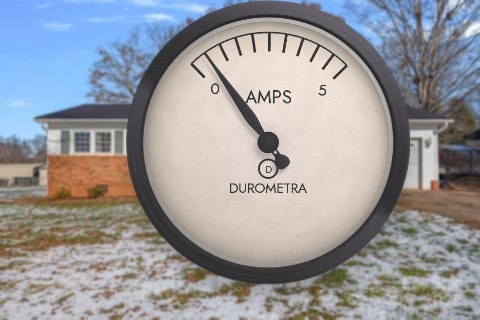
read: 0.5 A
